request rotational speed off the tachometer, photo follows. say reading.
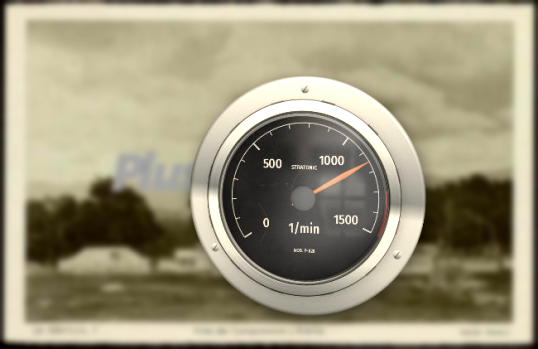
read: 1150 rpm
